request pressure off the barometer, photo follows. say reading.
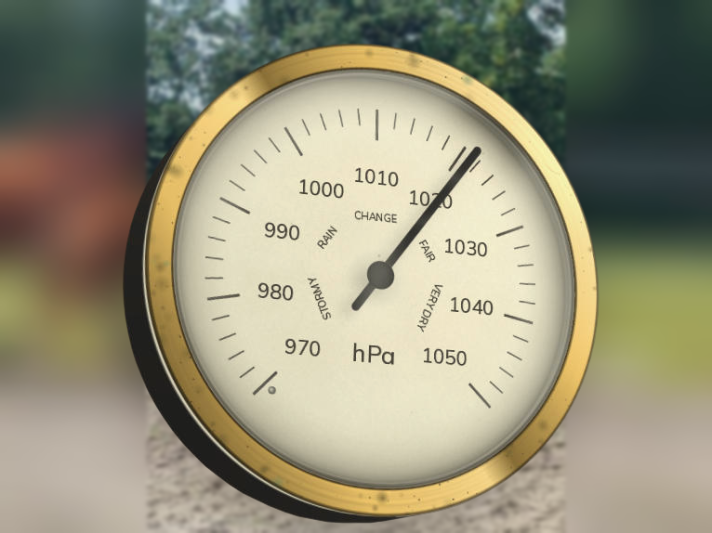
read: 1021 hPa
